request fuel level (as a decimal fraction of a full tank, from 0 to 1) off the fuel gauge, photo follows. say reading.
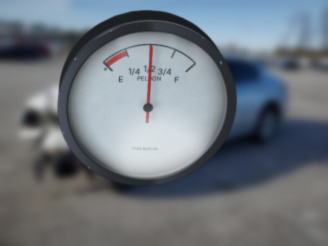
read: 0.5
